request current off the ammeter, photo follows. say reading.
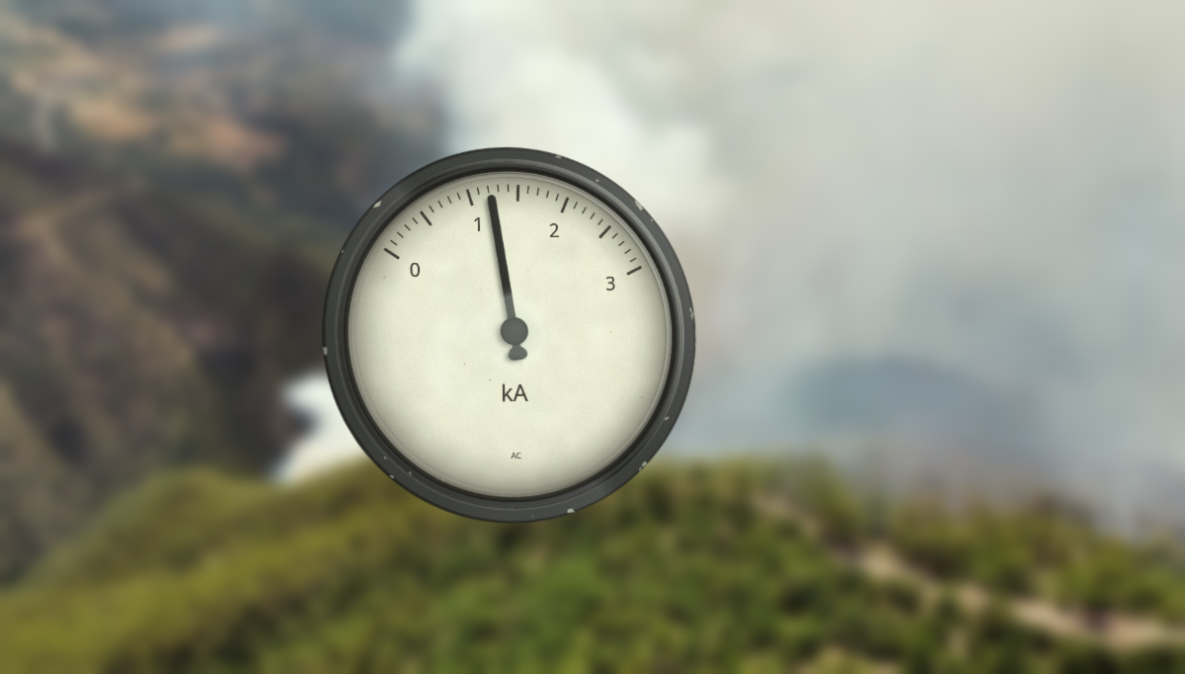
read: 1.2 kA
